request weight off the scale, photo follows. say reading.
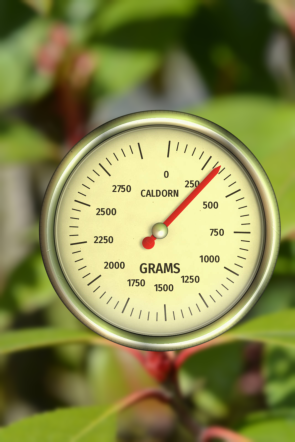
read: 325 g
